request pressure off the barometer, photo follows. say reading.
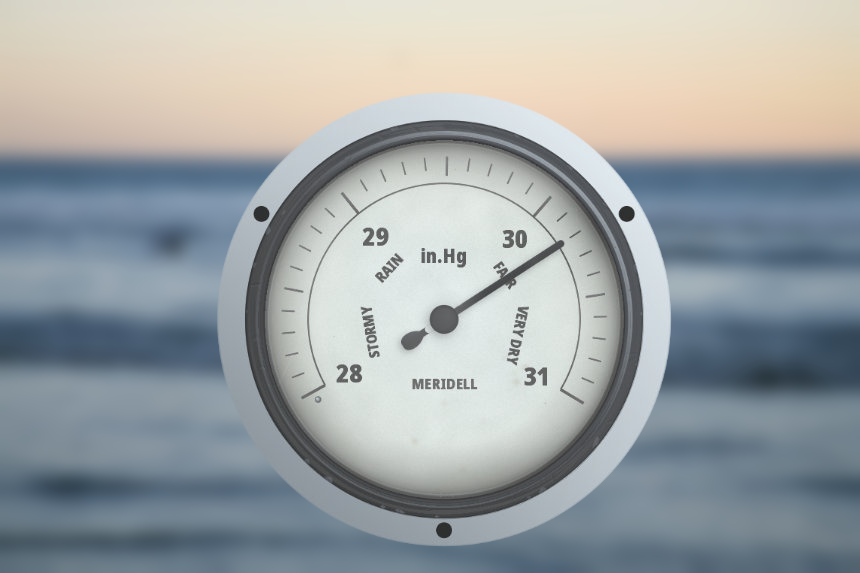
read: 30.2 inHg
